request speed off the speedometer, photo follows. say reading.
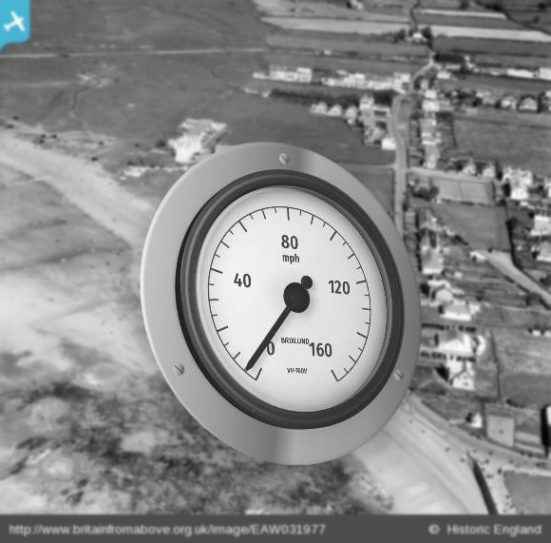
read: 5 mph
